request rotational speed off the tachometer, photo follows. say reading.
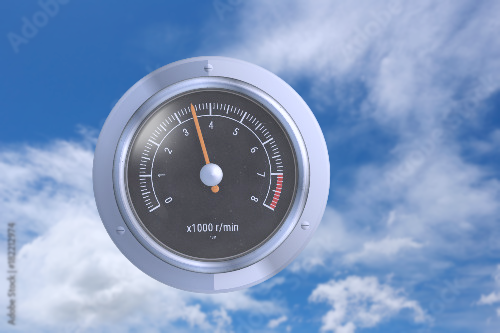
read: 3500 rpm
